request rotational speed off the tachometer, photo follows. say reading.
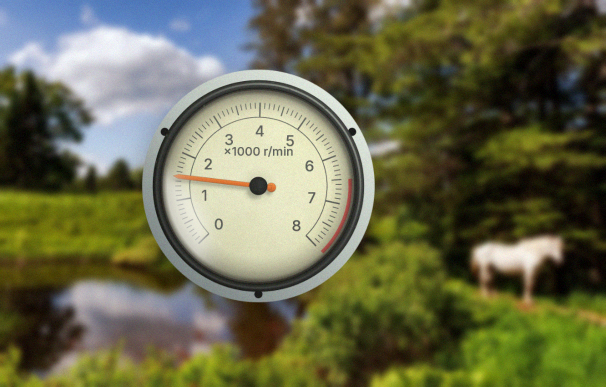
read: 1500 rpm
